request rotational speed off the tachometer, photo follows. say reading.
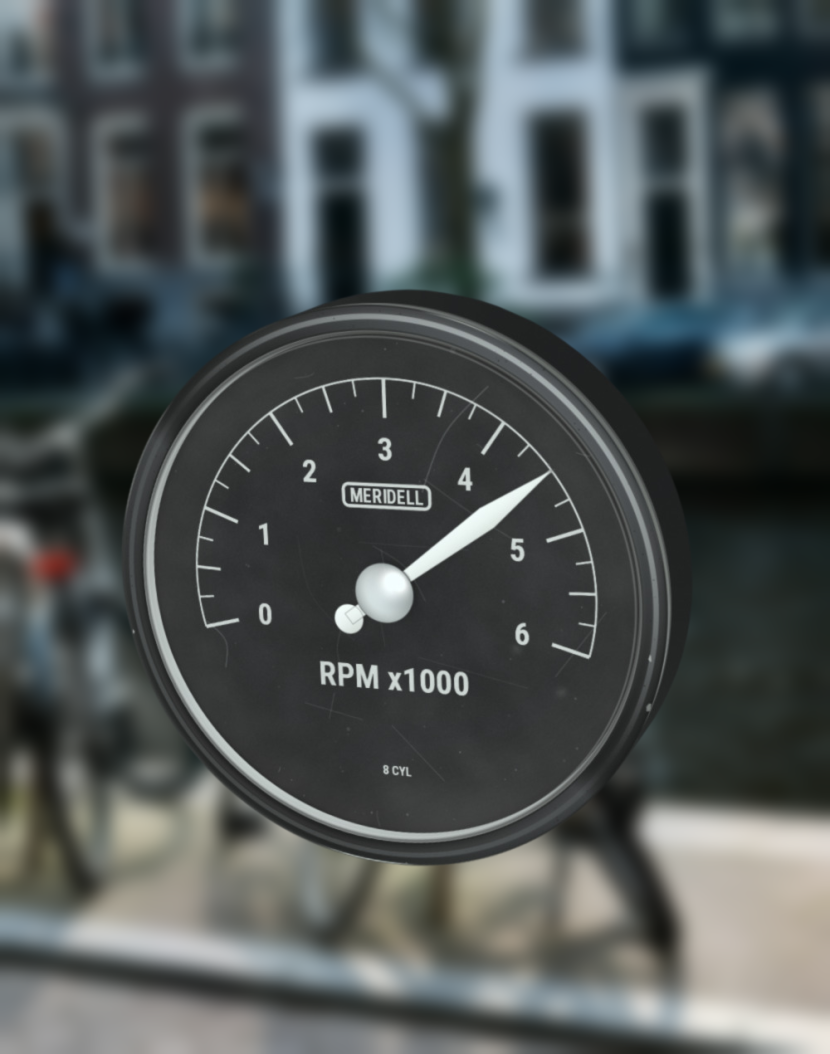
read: 4500 rpm
